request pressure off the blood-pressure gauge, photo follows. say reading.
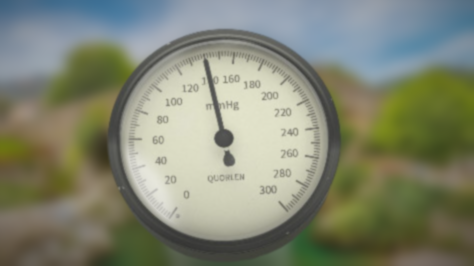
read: 140 mmHg
